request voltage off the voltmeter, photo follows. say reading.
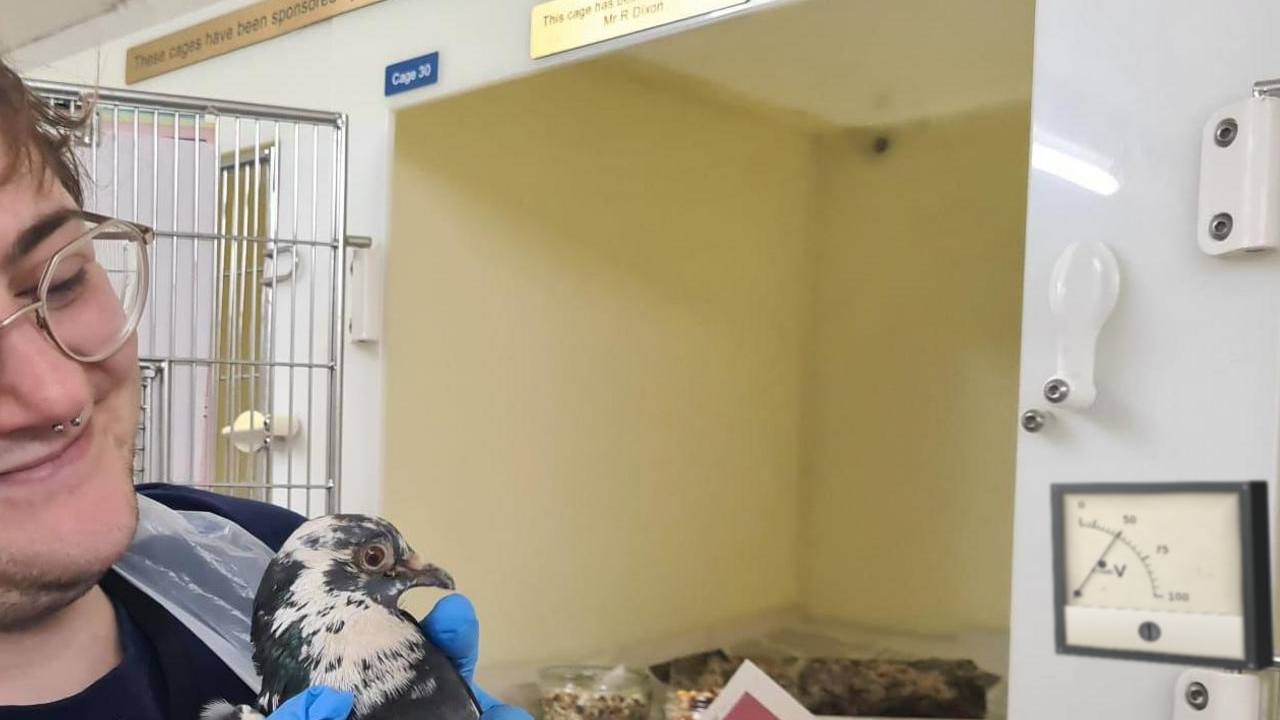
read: 50 V
